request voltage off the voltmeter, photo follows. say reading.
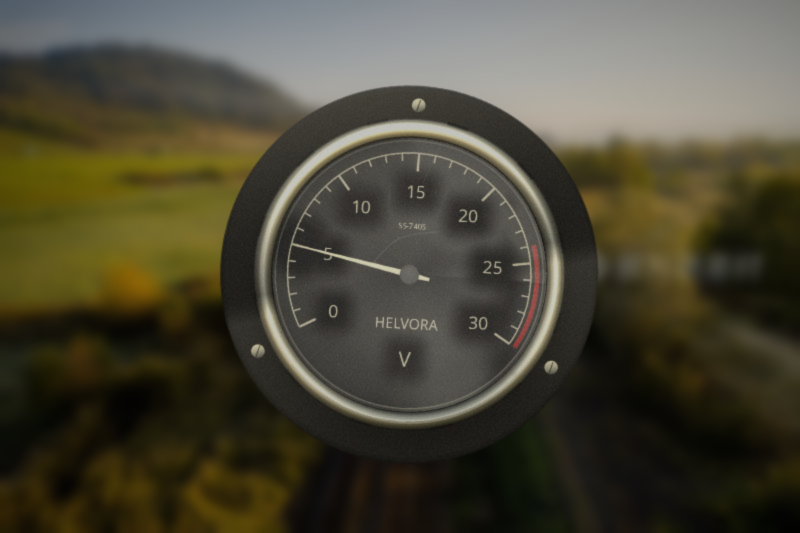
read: 5 V
